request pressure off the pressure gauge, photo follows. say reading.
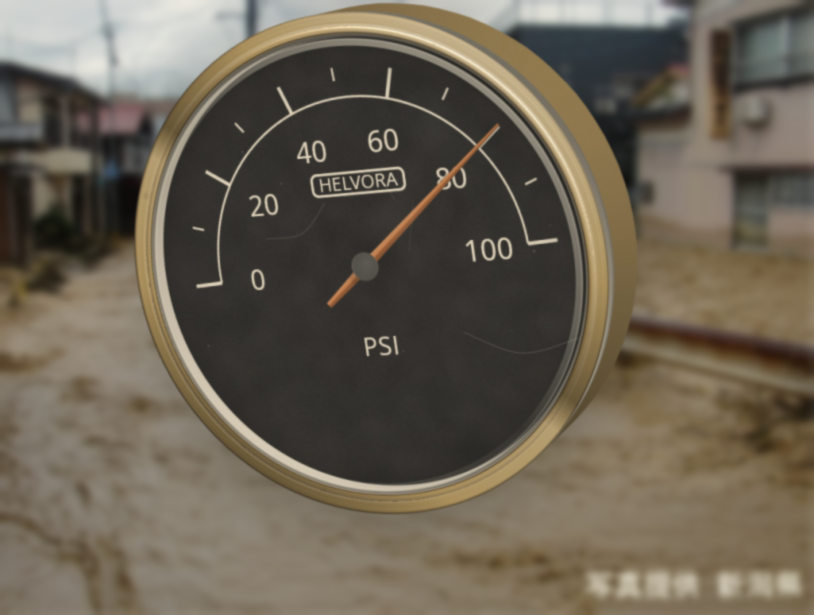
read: 80 psi
